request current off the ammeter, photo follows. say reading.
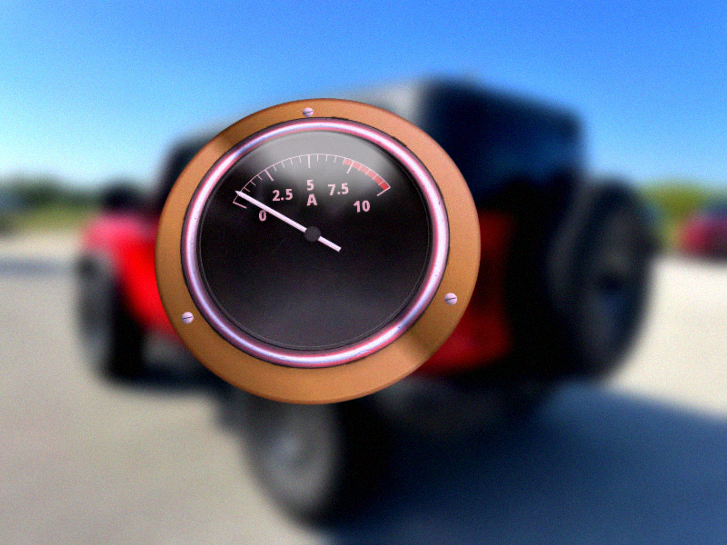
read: 0.5 A
